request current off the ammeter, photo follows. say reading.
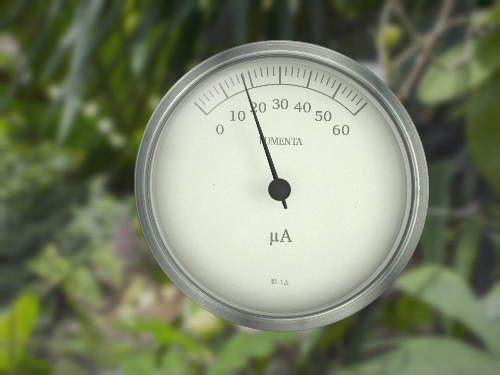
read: 18 µA
